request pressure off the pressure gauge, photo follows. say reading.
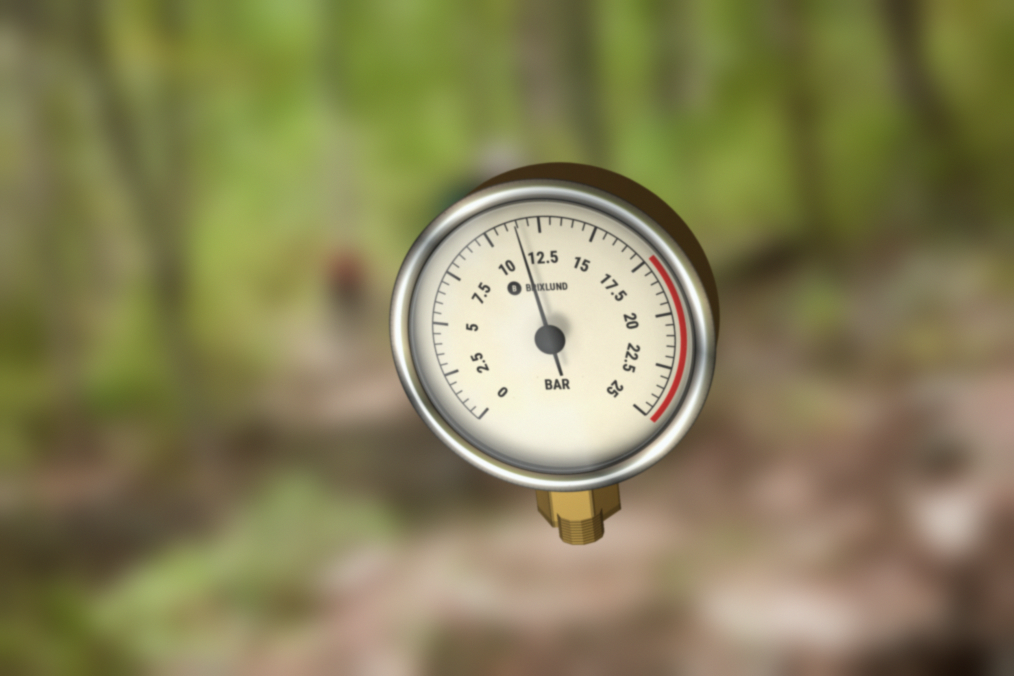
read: 11.5 bar
